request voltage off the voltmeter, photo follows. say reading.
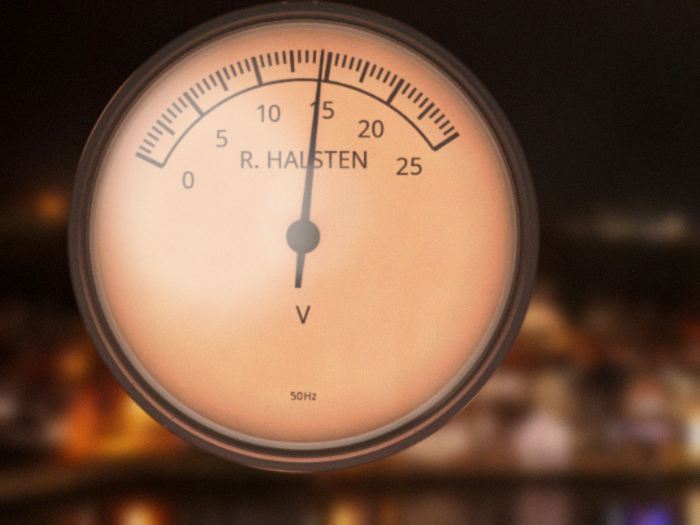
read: 14.5 V
